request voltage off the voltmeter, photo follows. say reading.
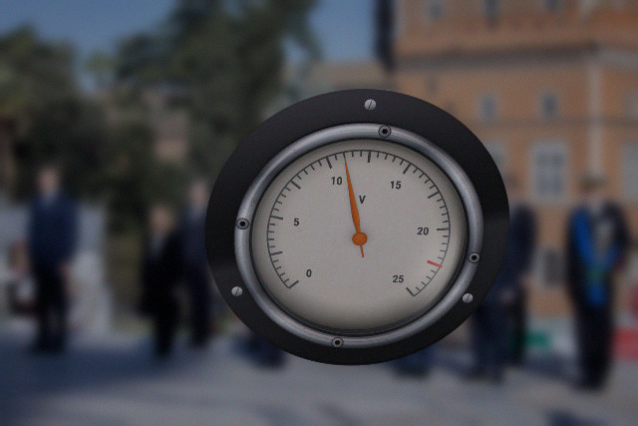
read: 11 V
